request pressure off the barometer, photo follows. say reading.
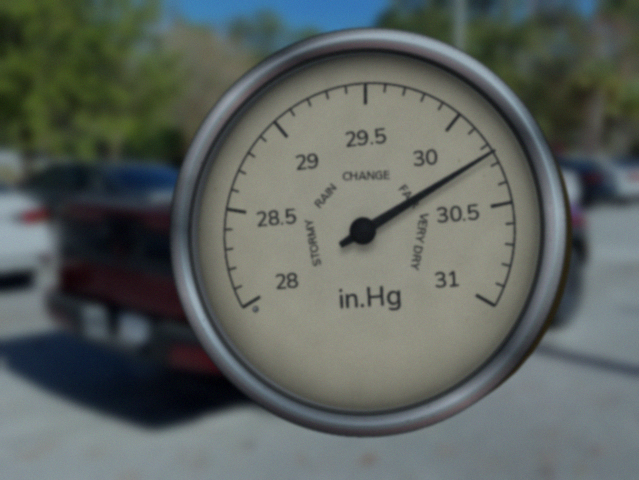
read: 30.25 inHg
